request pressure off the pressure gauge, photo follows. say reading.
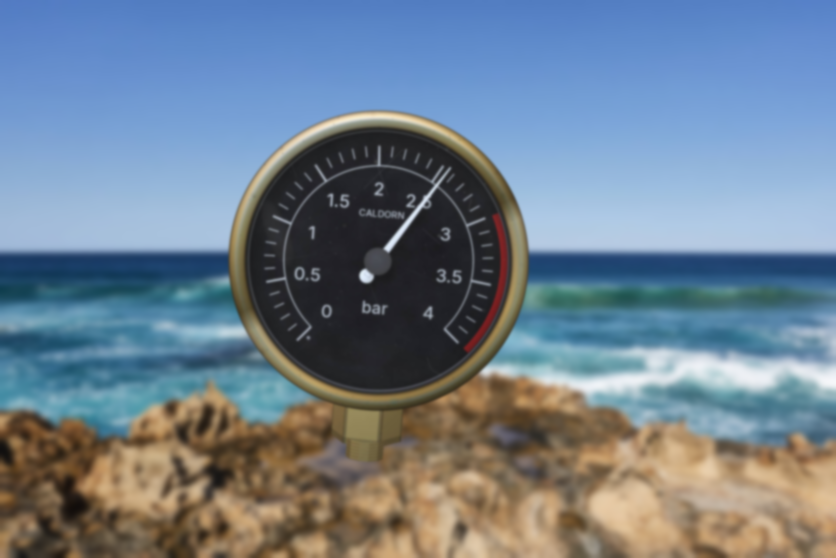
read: 2.55 bar
